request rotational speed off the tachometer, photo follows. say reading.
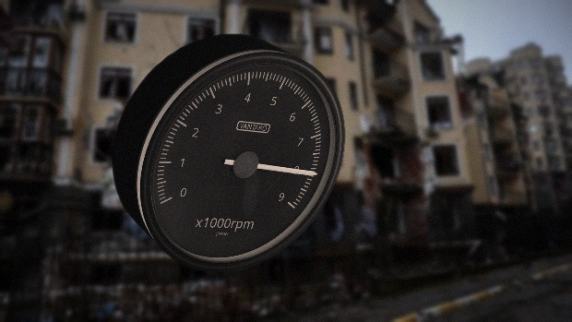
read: 8000 rpm
